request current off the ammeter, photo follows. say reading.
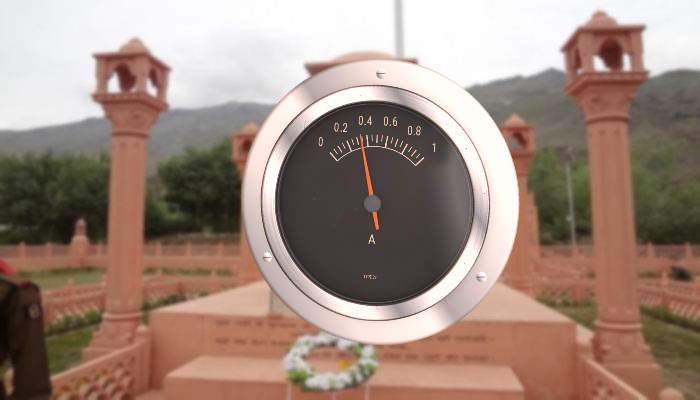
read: 0.35 A
